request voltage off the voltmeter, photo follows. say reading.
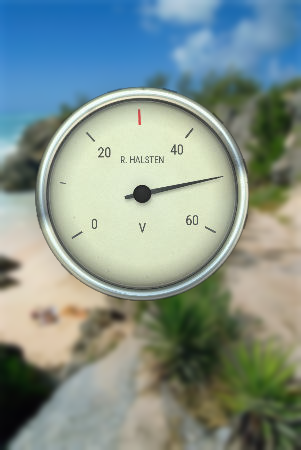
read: 50 V
